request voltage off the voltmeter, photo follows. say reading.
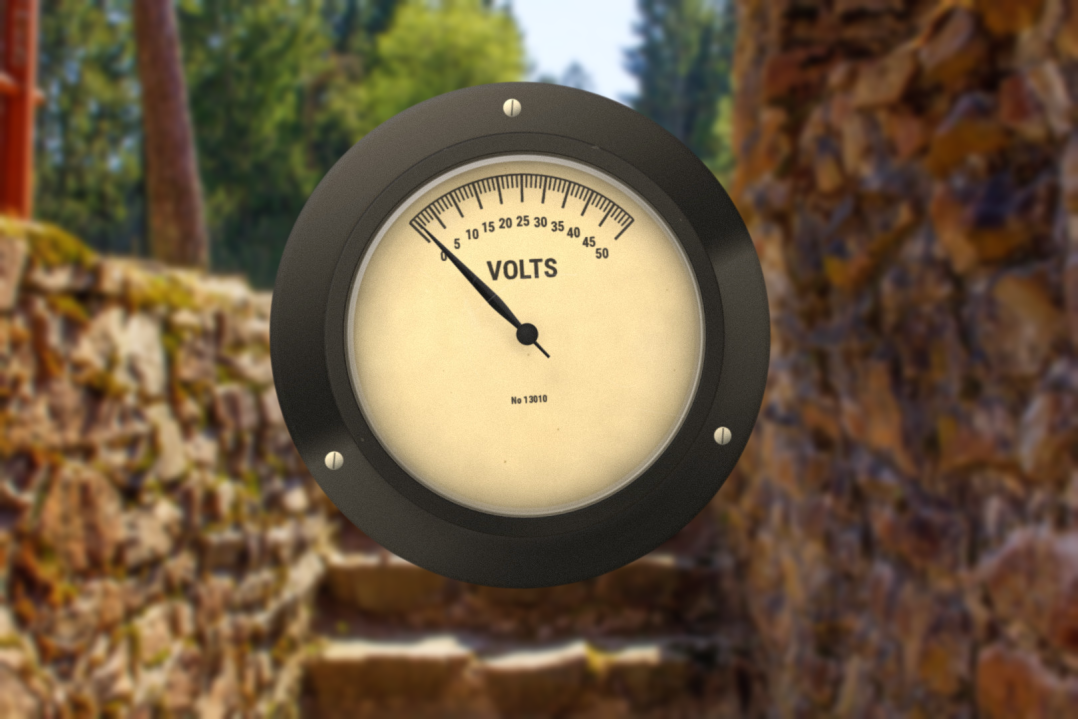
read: 1 V
